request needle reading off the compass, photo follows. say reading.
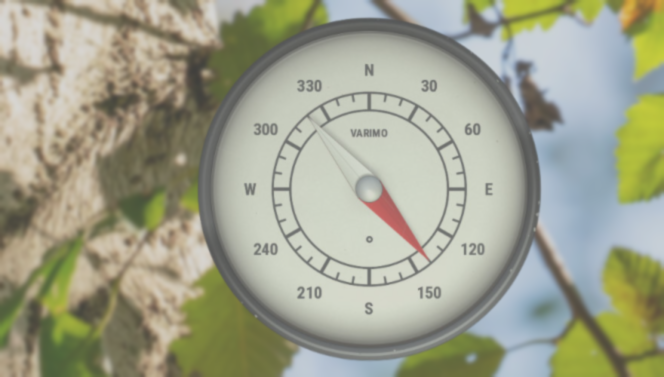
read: 140 °
